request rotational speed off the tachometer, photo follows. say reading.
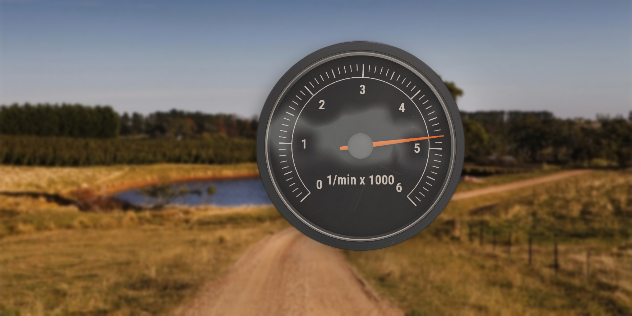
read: 4800 rpm
